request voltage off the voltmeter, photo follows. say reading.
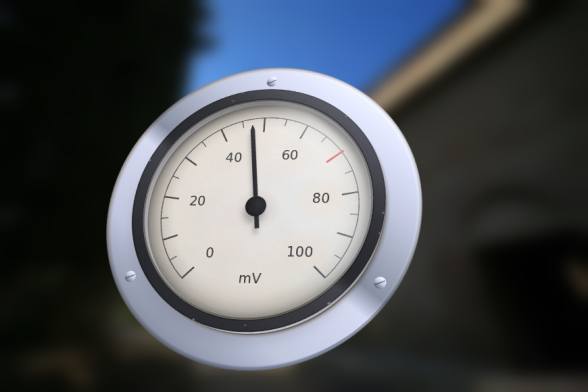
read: 47.5 mV
